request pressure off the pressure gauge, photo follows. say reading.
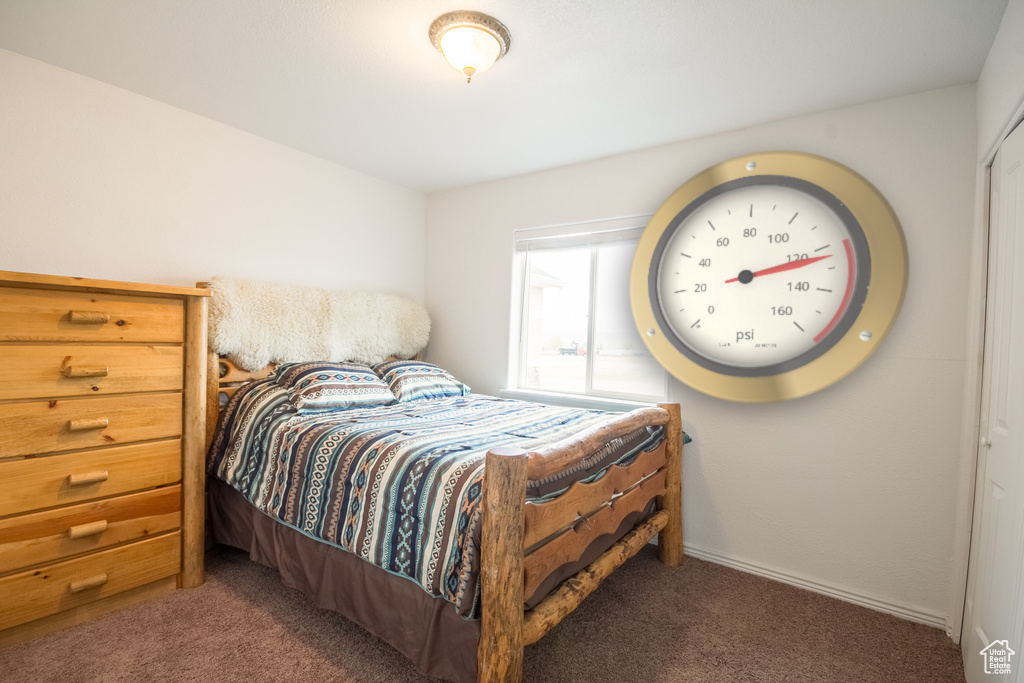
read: 125 psi
